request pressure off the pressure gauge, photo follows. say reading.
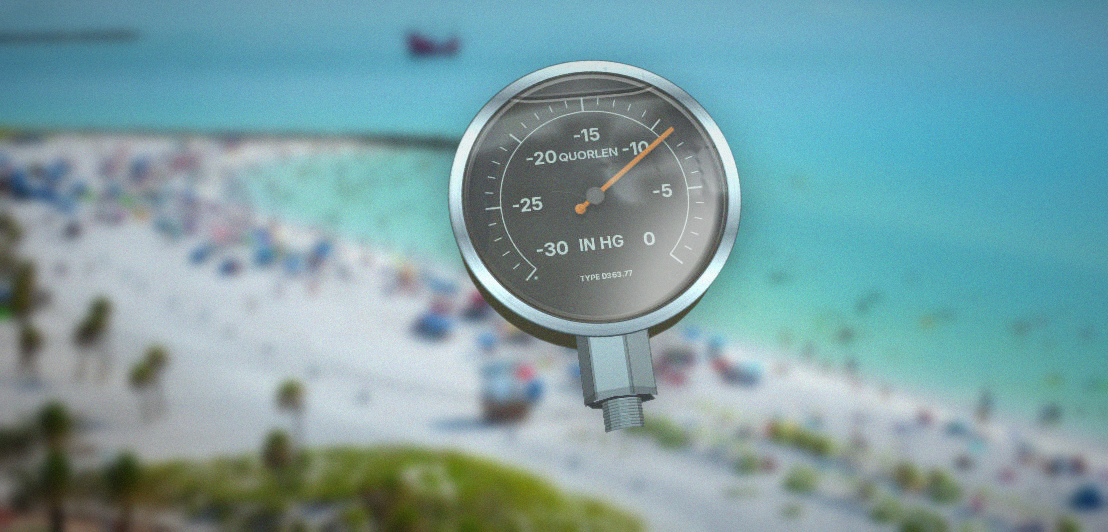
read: -9 inHg
